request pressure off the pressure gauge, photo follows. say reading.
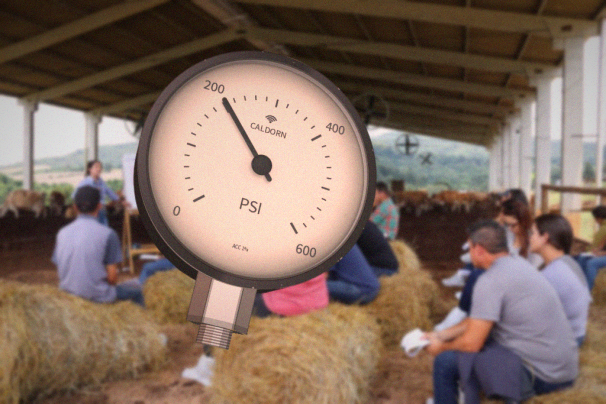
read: 200 psi
